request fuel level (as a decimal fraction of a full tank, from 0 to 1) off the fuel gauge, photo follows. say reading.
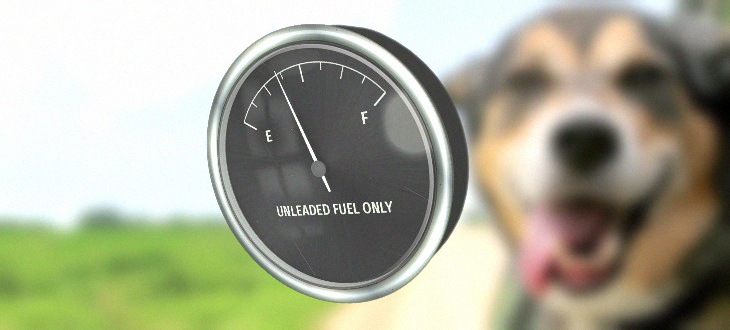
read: 0.375
